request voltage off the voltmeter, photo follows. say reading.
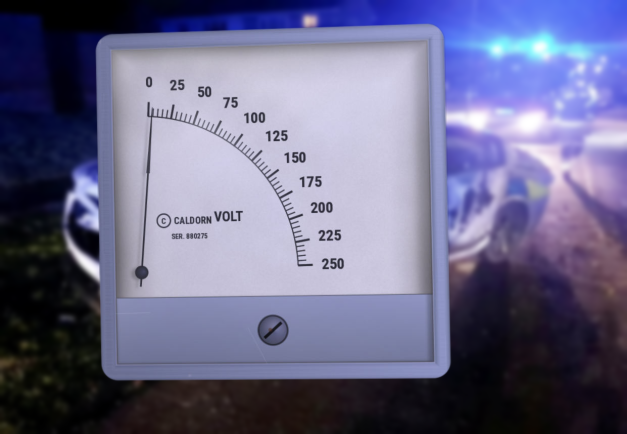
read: 5 V
